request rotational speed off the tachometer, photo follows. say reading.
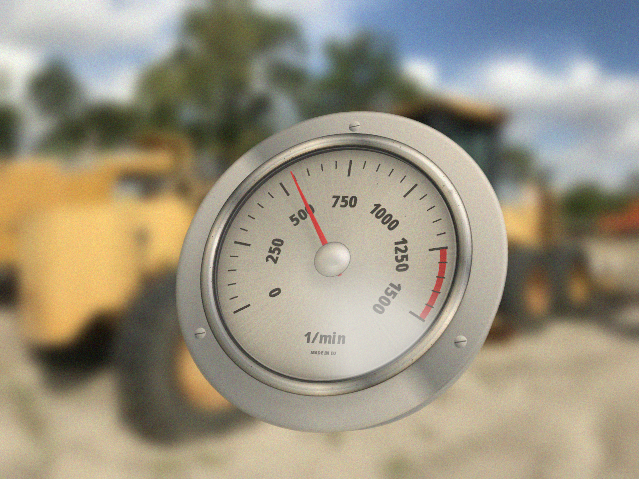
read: 550 rpm
